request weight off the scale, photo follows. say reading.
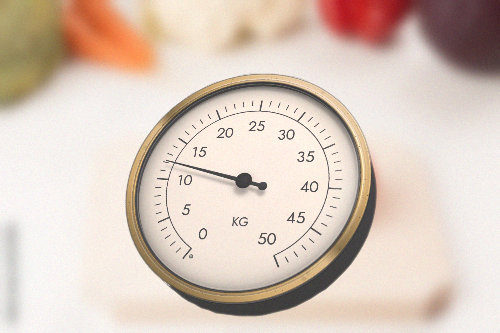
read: 12 kg
